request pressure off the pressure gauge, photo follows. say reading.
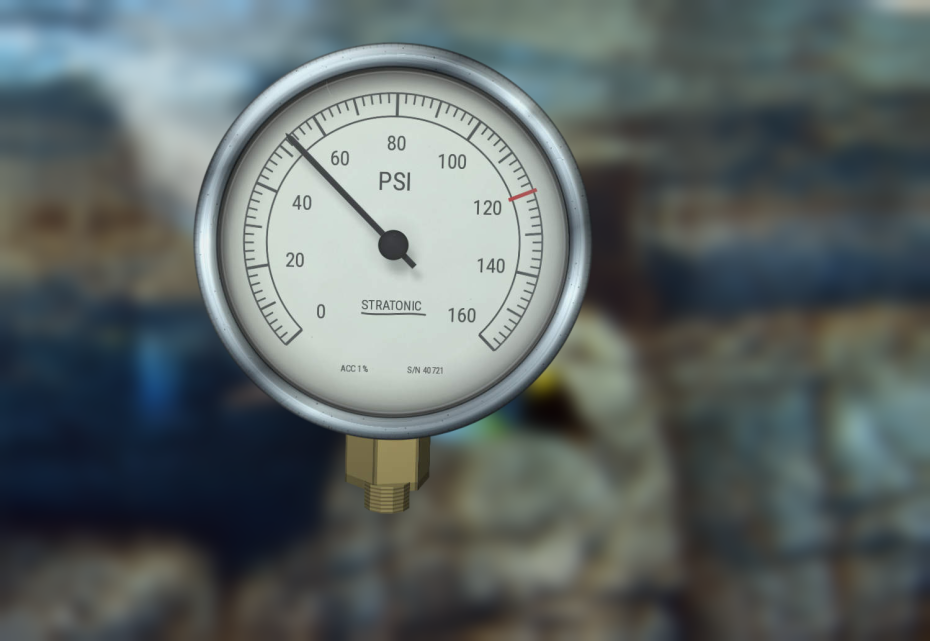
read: 53 psi
